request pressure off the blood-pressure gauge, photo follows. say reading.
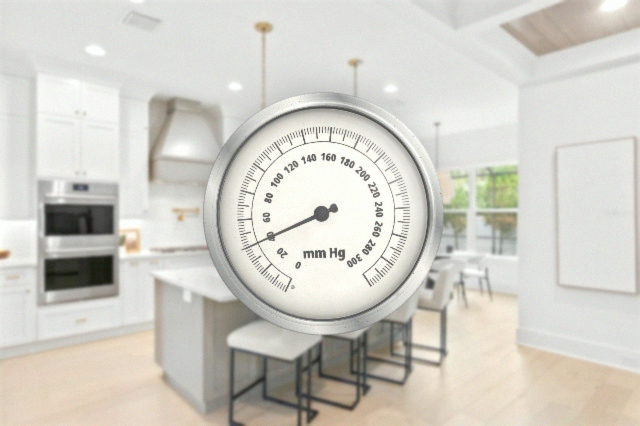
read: 40 mmHg
